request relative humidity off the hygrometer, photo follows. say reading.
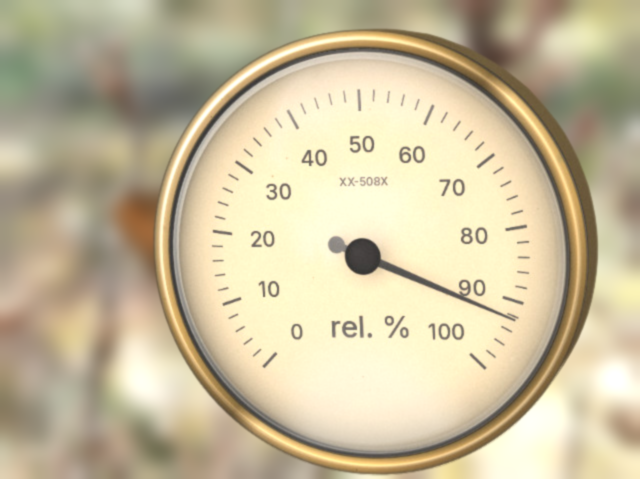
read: 92 %
